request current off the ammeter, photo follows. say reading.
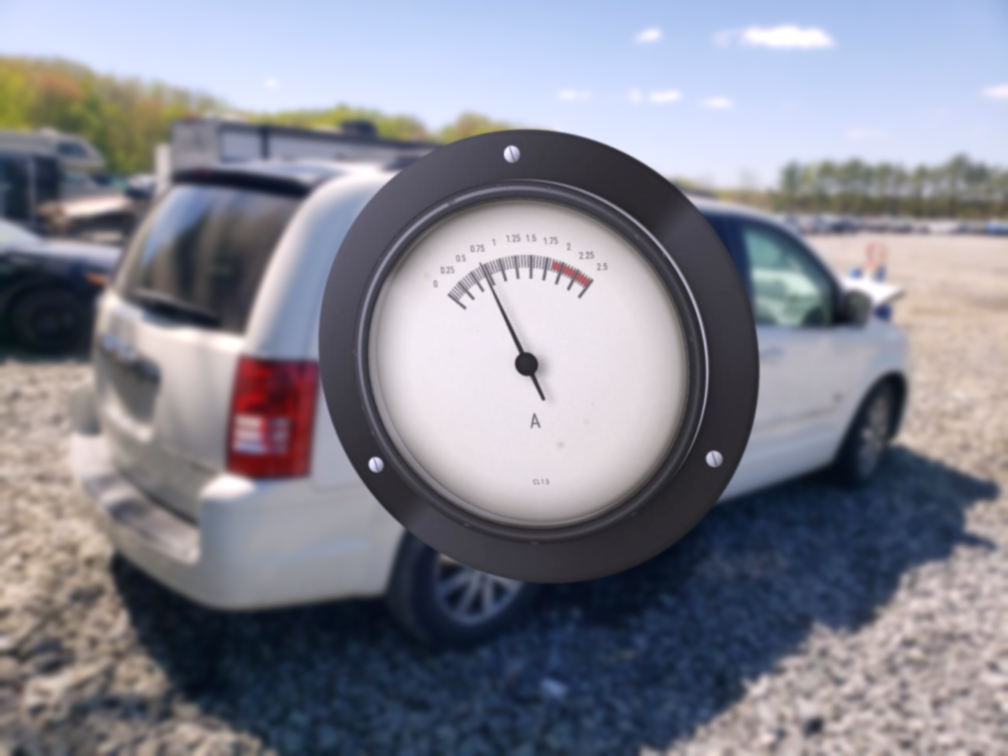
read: 0.75 A
